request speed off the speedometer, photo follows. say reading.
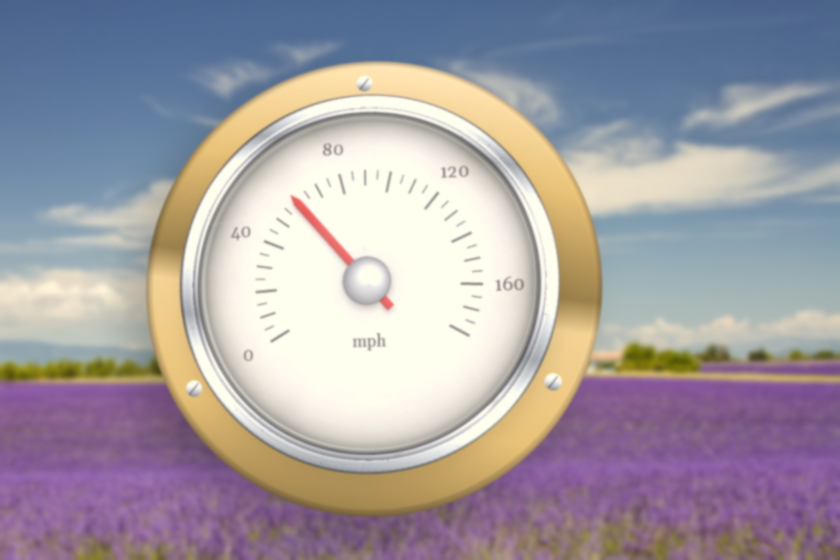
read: 60 mph
